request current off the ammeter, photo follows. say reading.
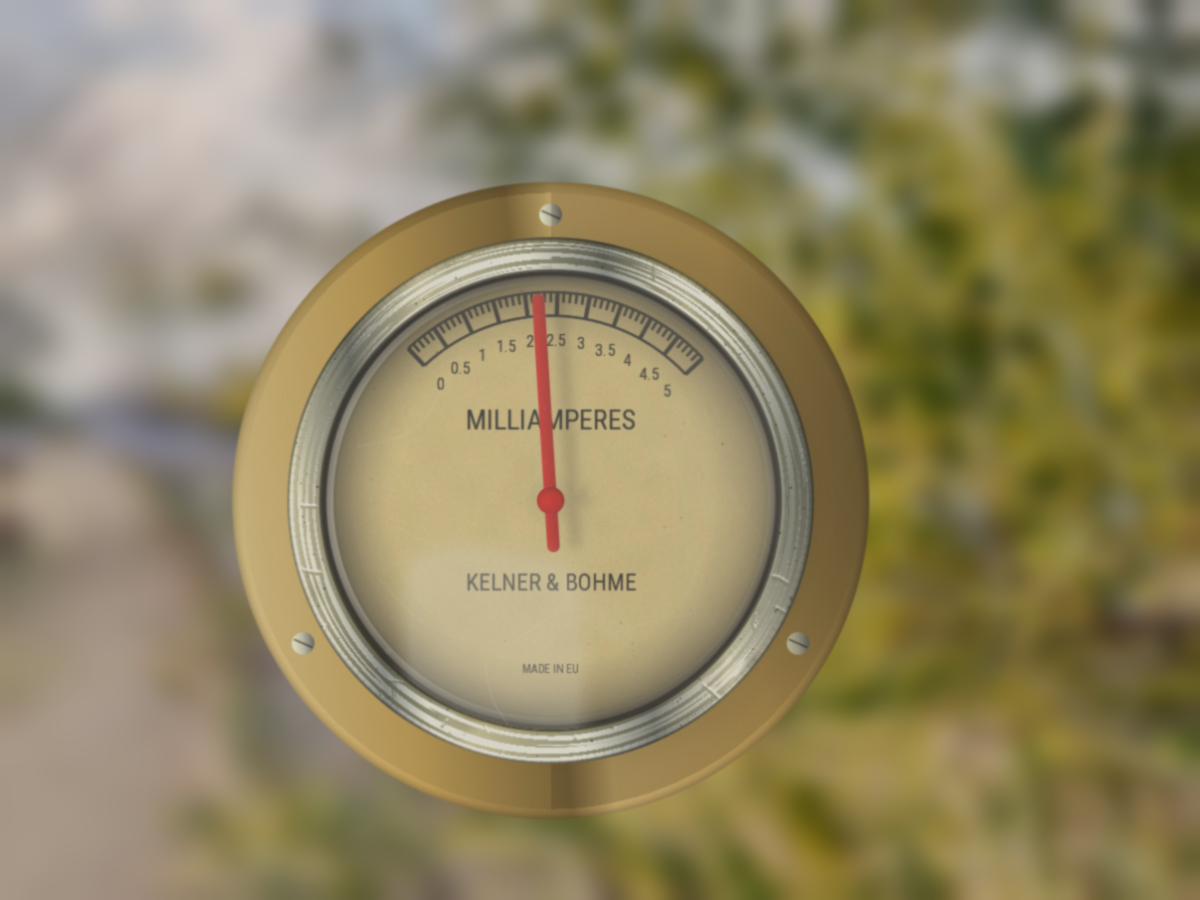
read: 2.2 mA
